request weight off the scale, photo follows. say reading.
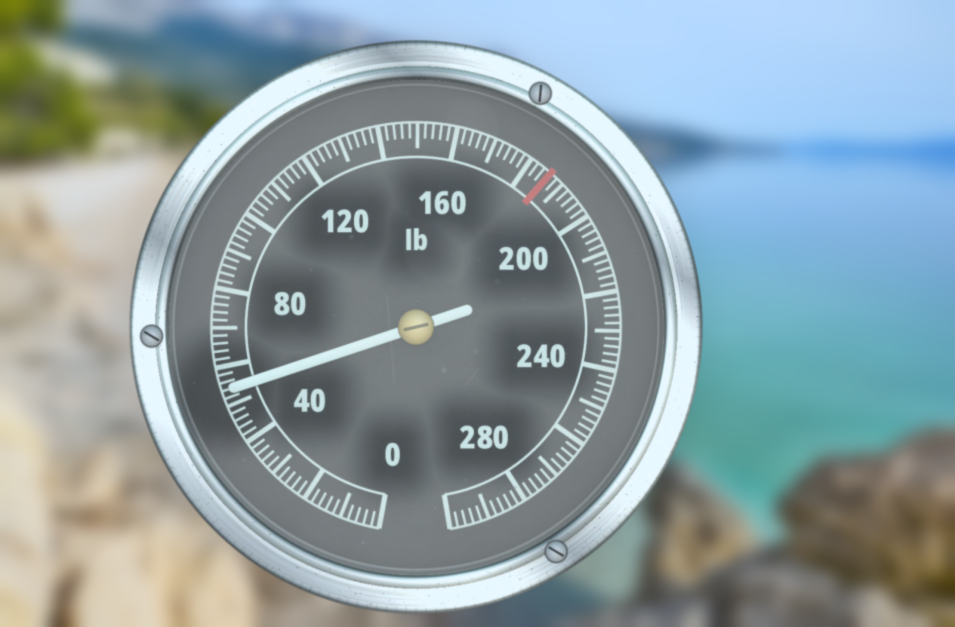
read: 54 lb
